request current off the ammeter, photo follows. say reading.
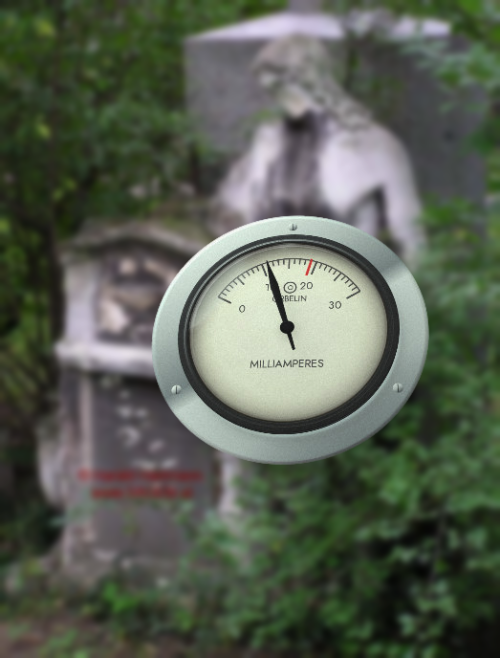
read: 11 mA
